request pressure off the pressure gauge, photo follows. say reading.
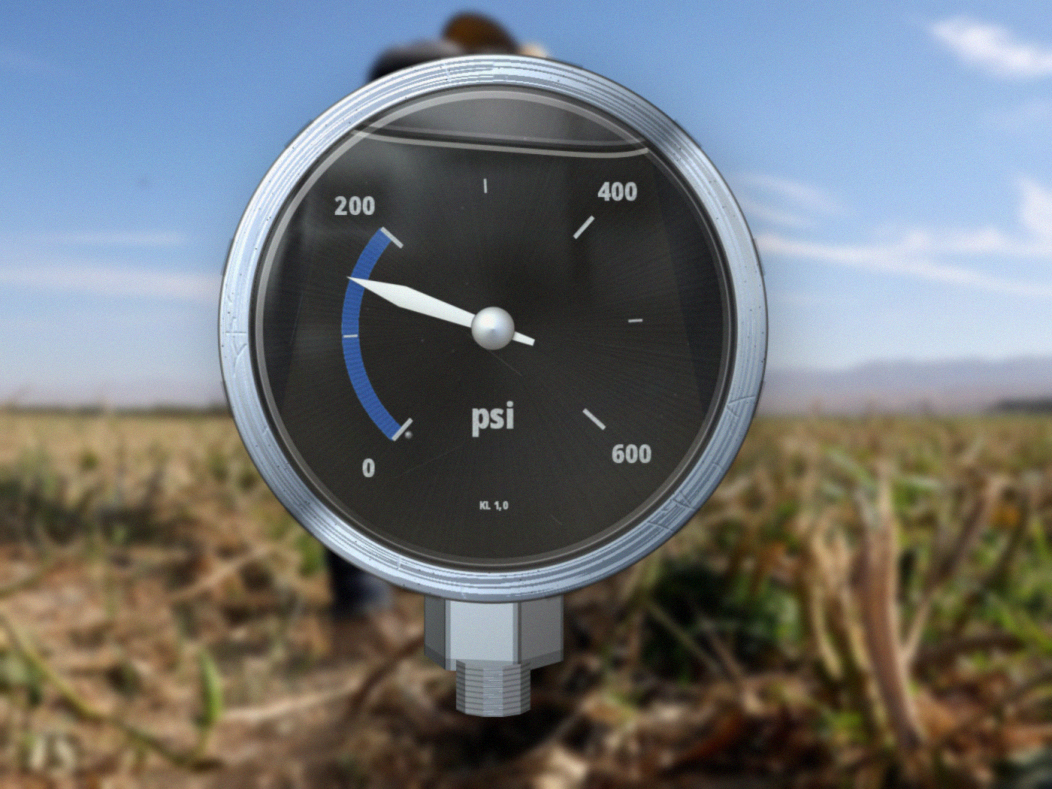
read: 150 psi
